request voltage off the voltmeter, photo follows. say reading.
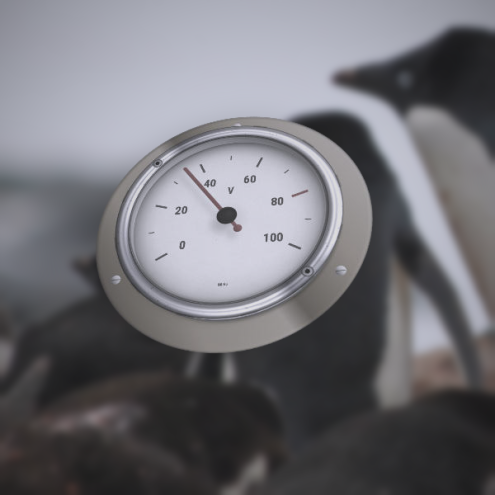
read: 35 V
